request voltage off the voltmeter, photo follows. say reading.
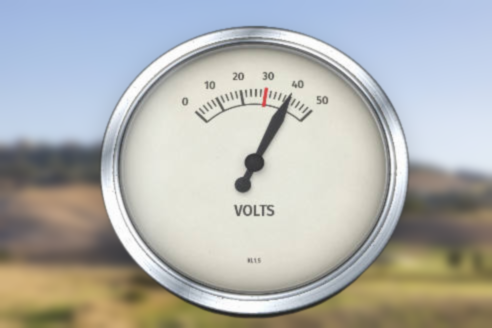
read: 40 V
